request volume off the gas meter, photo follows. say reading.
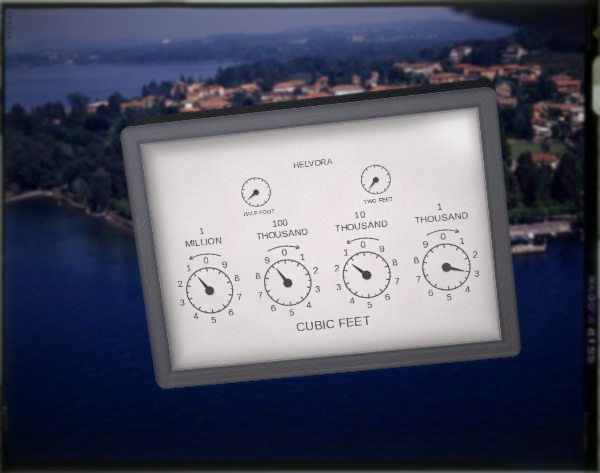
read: 91300 ft³
